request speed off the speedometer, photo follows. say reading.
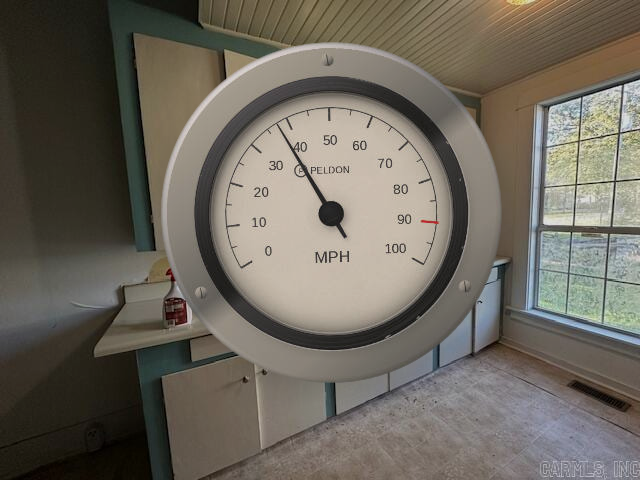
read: 37.5 mph
